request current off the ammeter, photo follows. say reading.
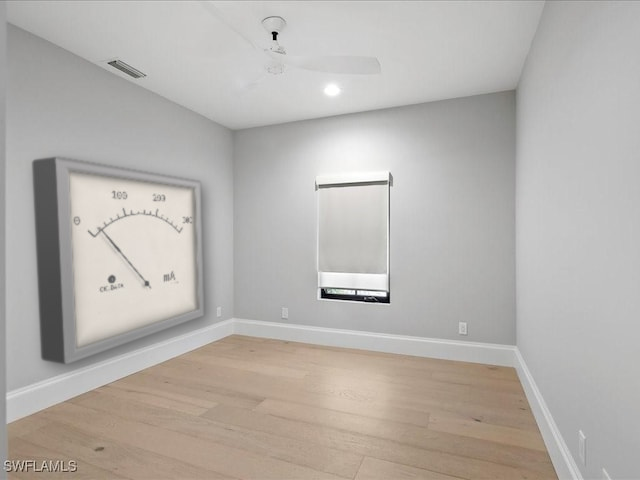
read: 20 mA
